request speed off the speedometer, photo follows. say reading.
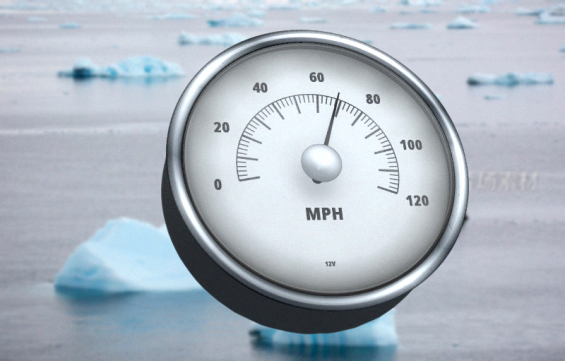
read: 68 mph
